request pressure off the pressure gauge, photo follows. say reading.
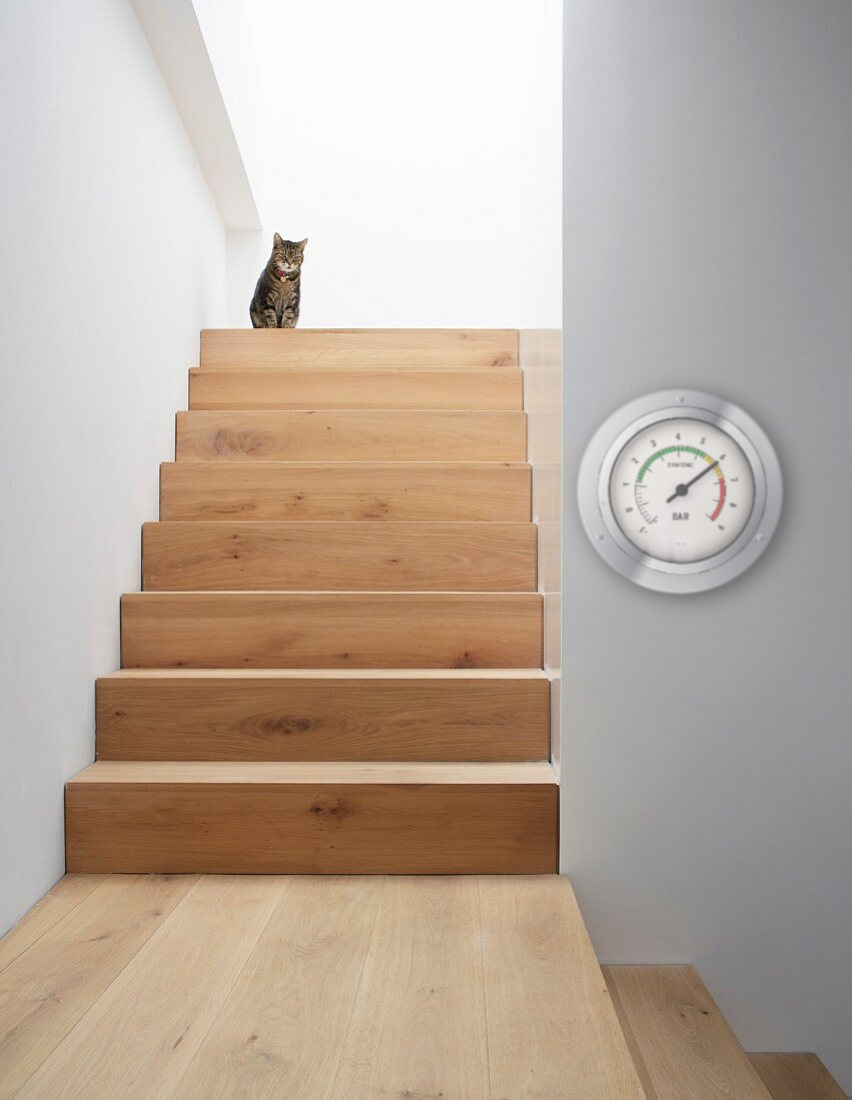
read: 6 bar
